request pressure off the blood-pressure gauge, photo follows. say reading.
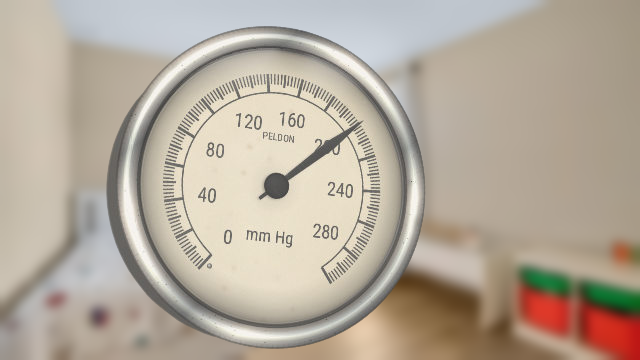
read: 200 mmHg
